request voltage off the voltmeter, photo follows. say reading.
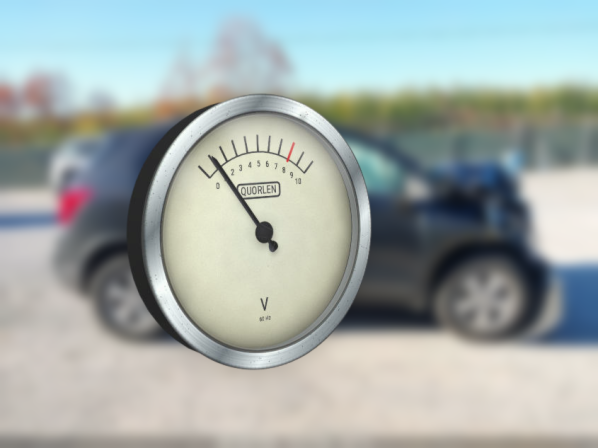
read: 1 V
